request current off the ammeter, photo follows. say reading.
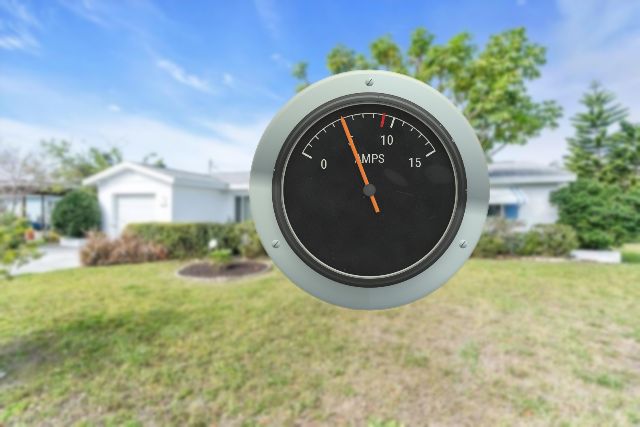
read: 5 A
